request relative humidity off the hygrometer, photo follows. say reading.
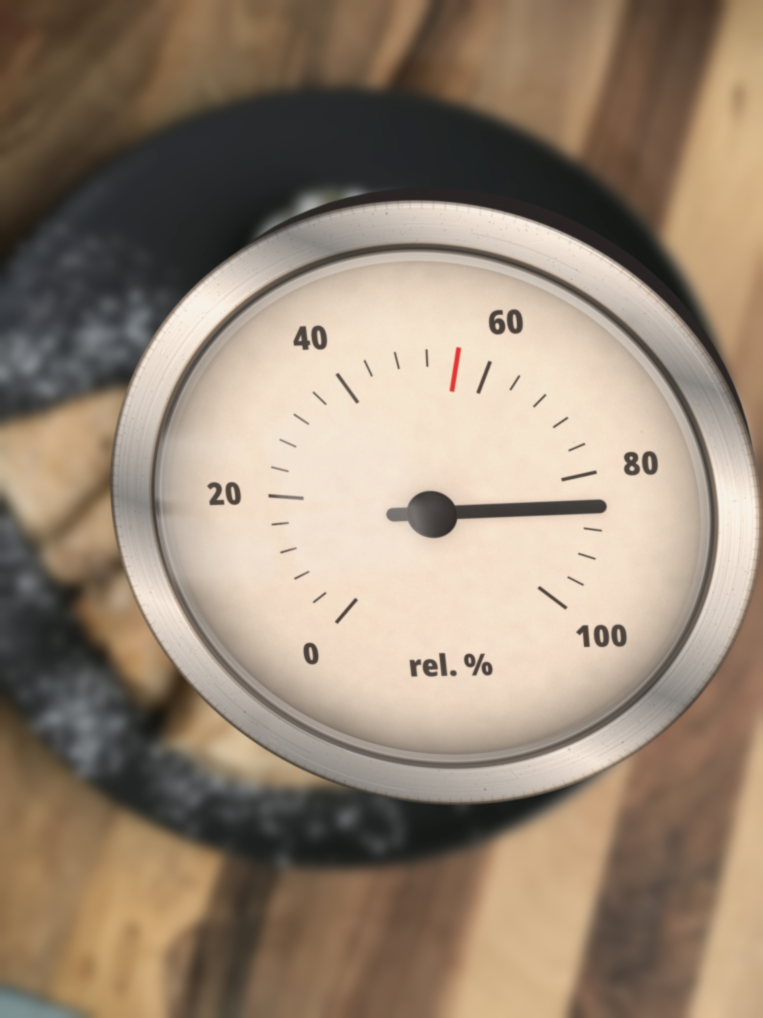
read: 84 %
